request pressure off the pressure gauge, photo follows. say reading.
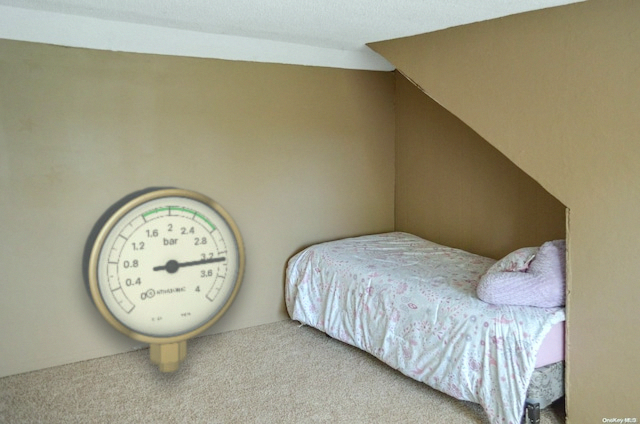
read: 3.3 bar
